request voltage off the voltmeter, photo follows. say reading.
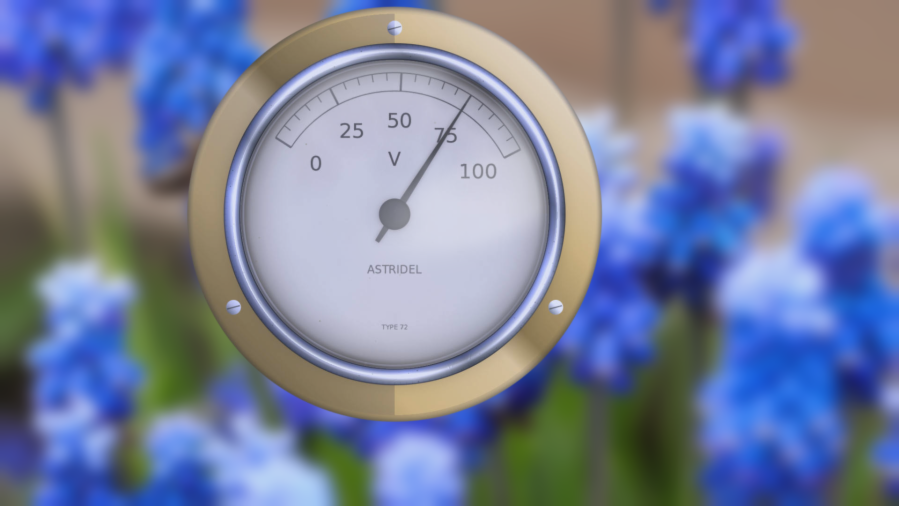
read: 75 V
